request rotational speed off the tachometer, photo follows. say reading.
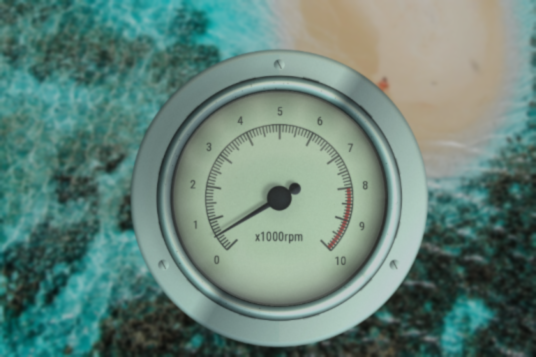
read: 500 rpm
